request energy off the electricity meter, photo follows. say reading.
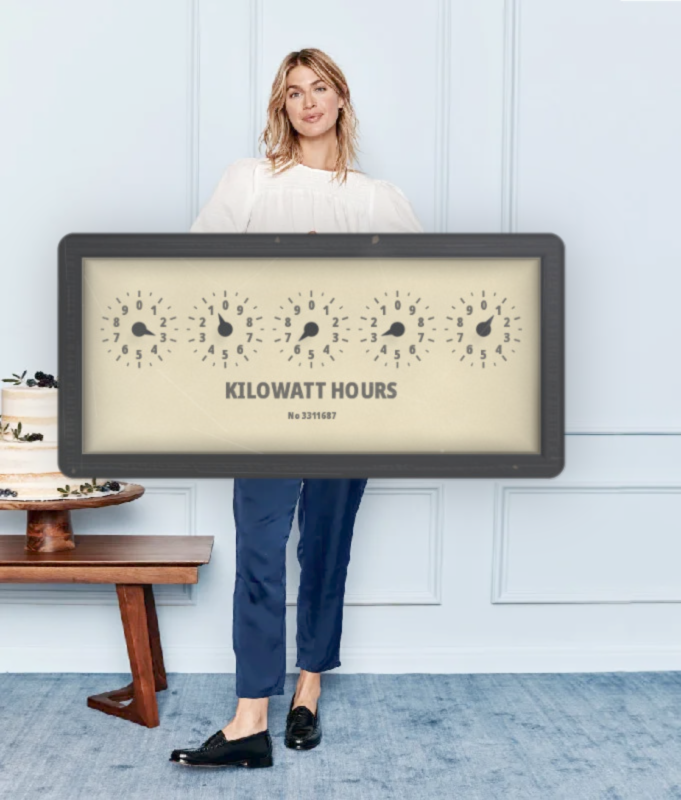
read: 30631 kWh
